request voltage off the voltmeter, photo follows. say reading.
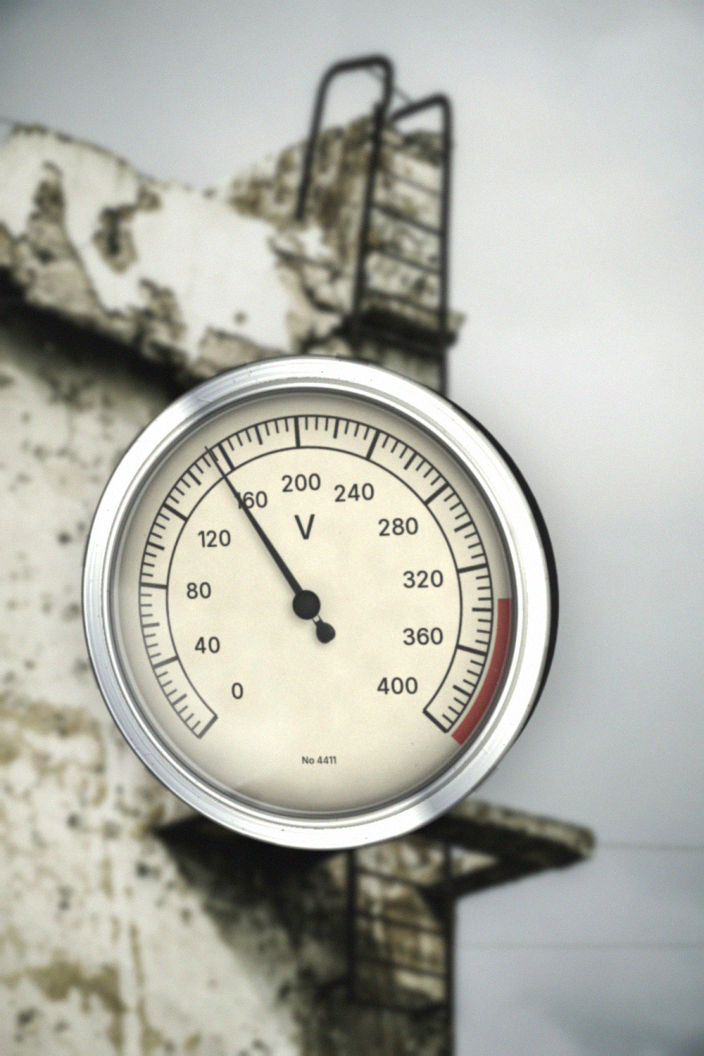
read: 155 V
